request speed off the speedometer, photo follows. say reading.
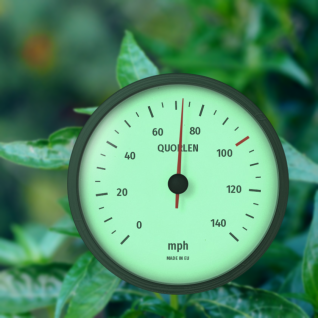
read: 72.5 mph
